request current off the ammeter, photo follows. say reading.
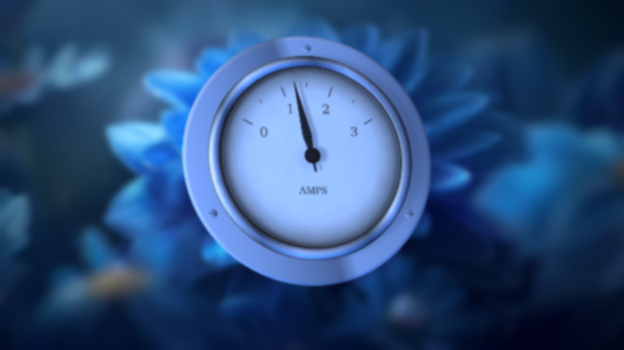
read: 1.25 A
